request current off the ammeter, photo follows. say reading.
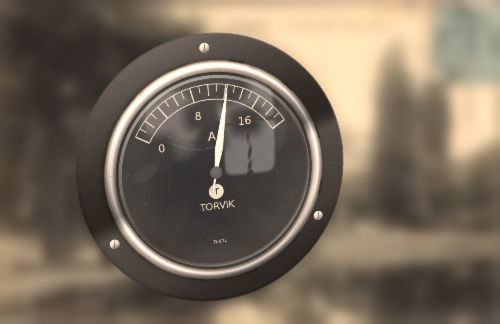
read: 12 A
